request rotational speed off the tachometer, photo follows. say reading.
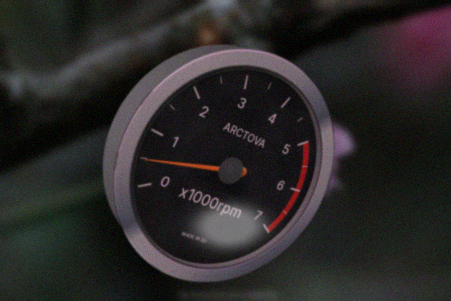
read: 500 rpm
